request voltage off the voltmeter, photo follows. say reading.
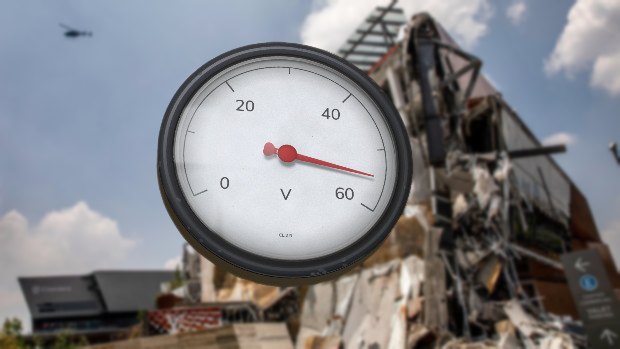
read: 55 V
